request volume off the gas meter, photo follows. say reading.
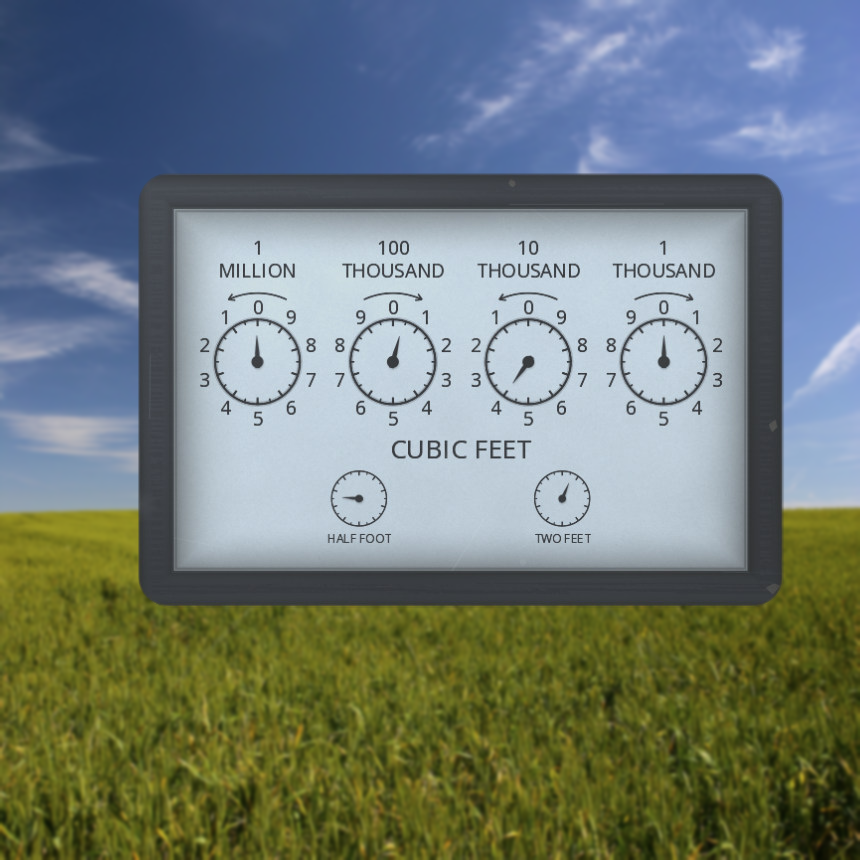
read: 4000 ft³
